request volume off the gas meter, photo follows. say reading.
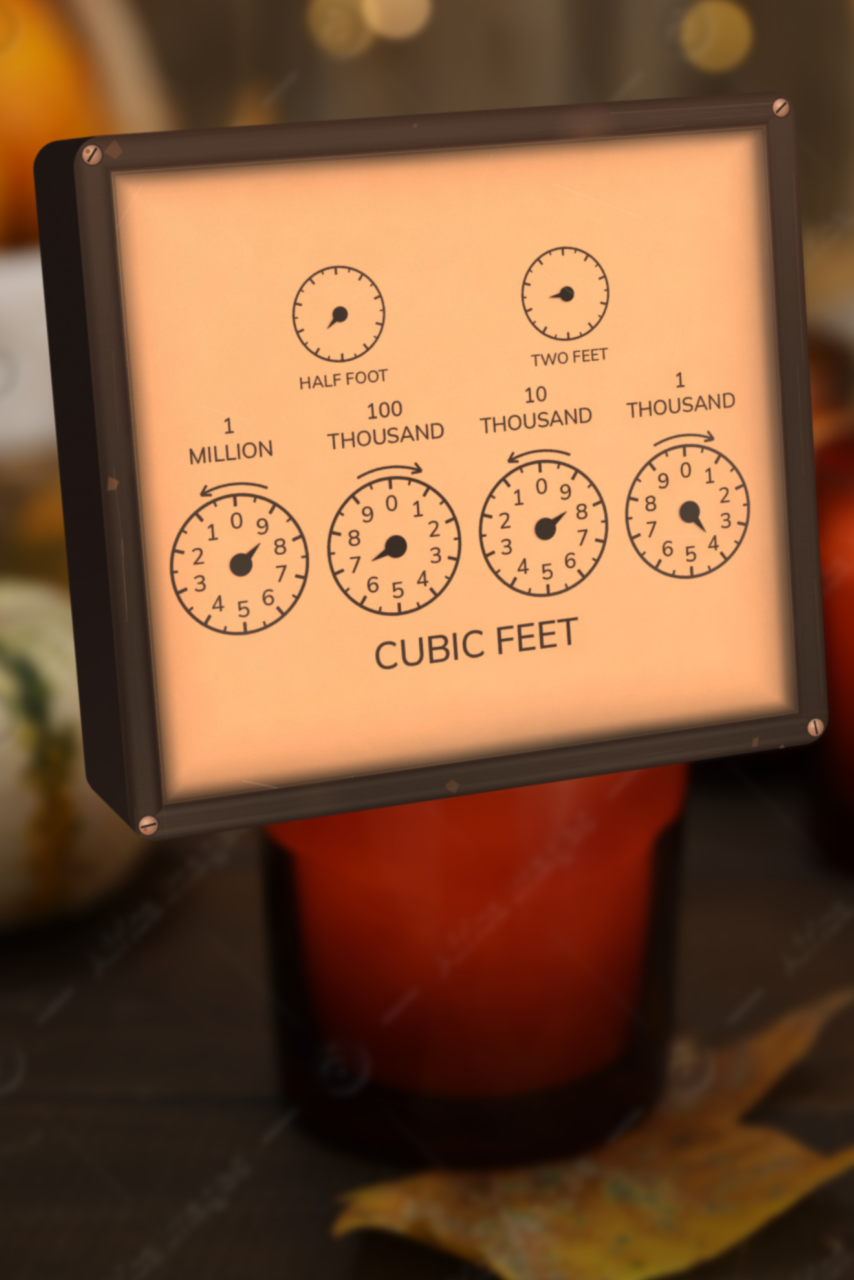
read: 868400 ft³
